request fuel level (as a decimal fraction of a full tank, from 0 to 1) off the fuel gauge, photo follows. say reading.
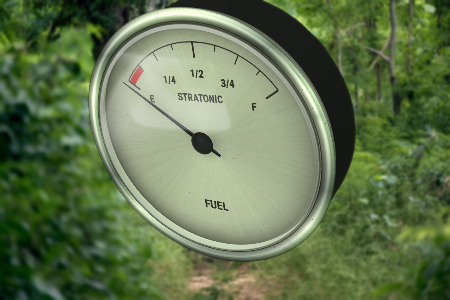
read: 0
